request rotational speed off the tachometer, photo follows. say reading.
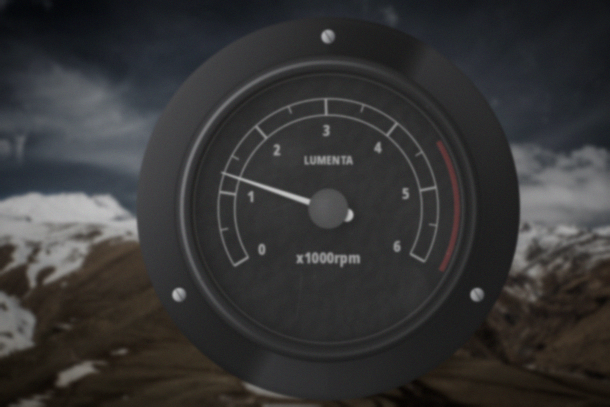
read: 1250 rpm
